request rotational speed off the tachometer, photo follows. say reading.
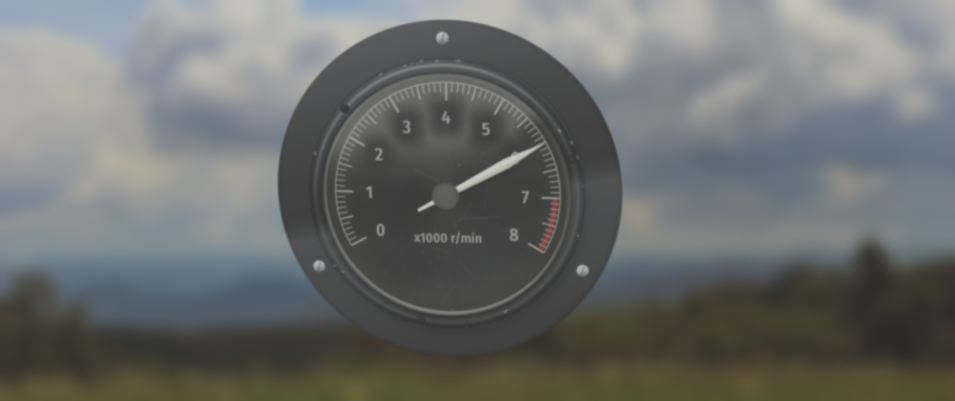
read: 6000 rpm
